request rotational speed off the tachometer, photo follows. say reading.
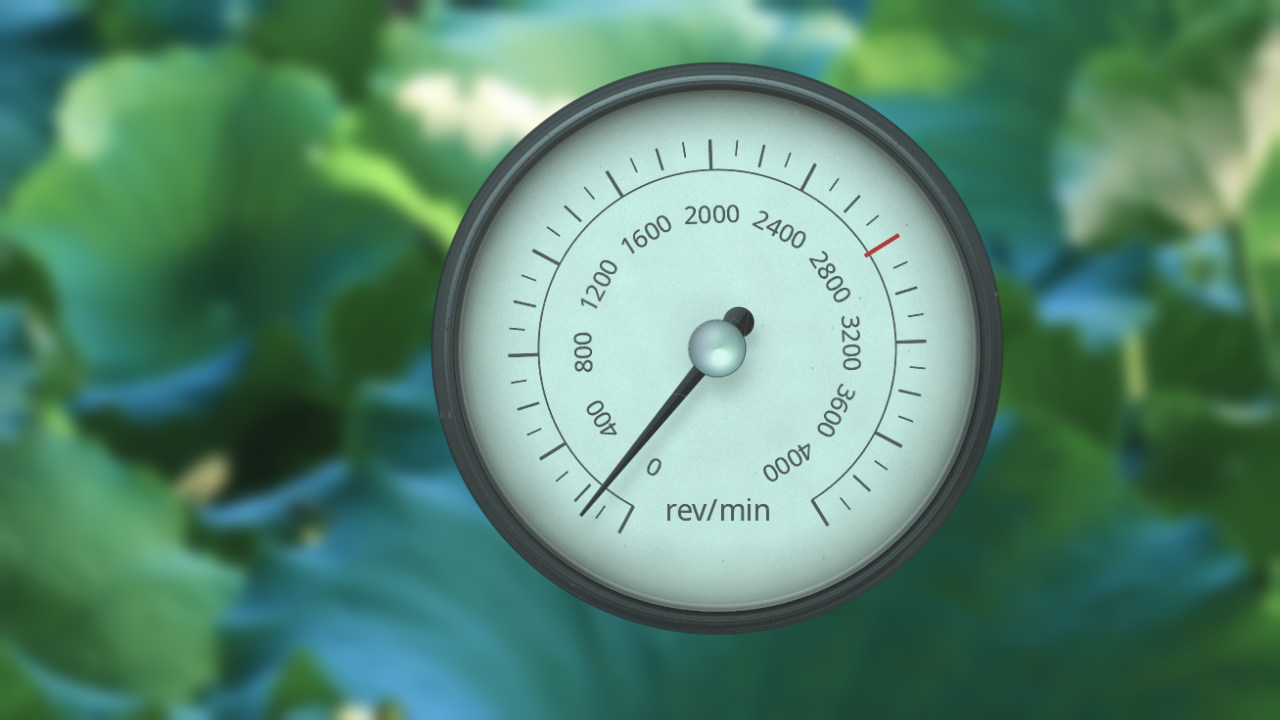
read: 150 rpm
